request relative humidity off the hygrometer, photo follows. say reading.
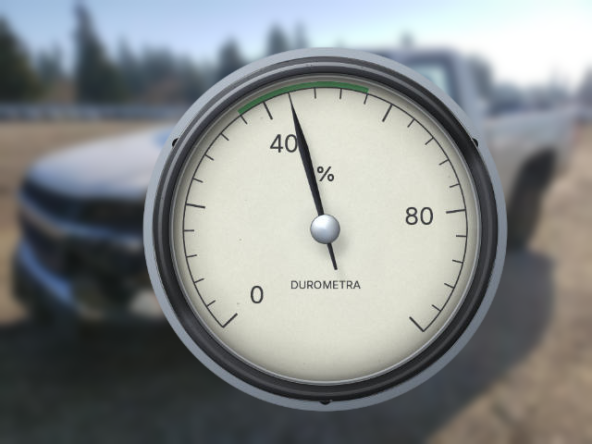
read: 44 %
